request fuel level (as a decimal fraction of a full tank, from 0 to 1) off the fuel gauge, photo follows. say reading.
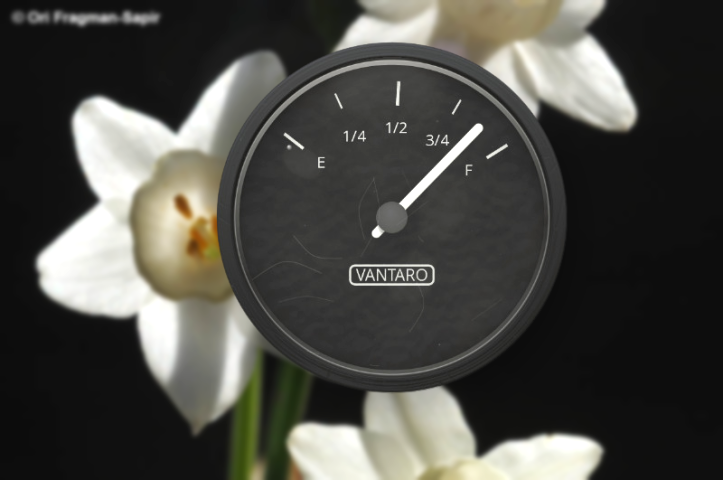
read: 0.875
